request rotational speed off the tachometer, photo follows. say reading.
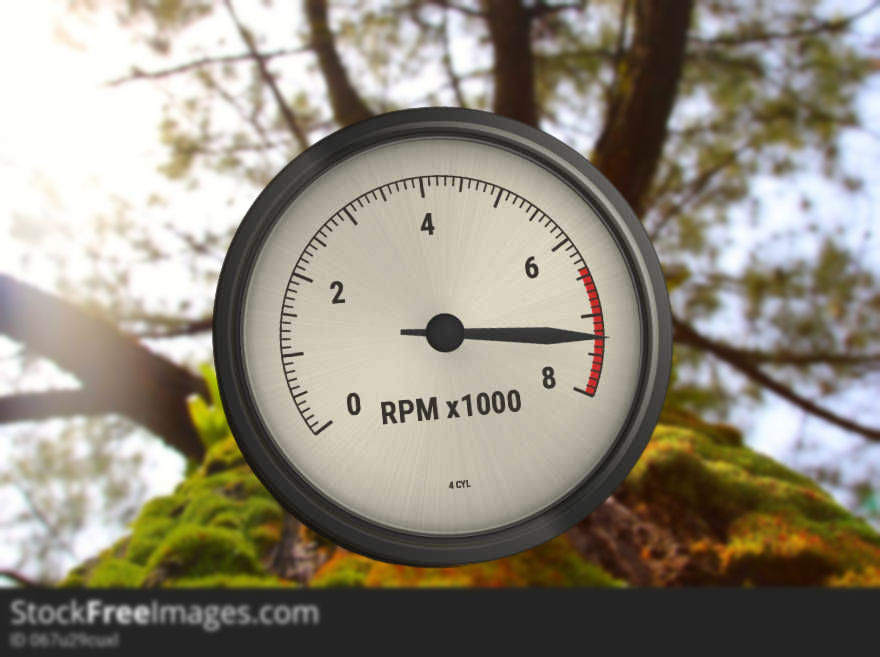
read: 7300 rpm
